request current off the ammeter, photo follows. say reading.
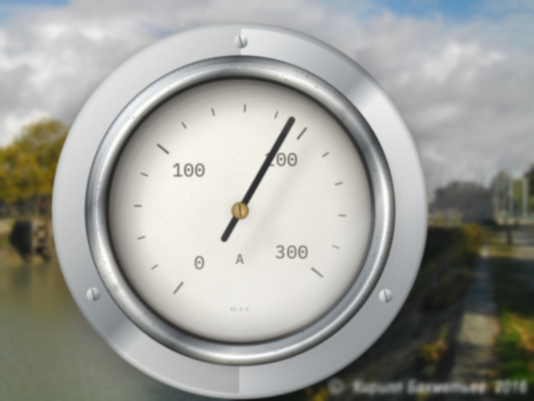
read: 190 A
